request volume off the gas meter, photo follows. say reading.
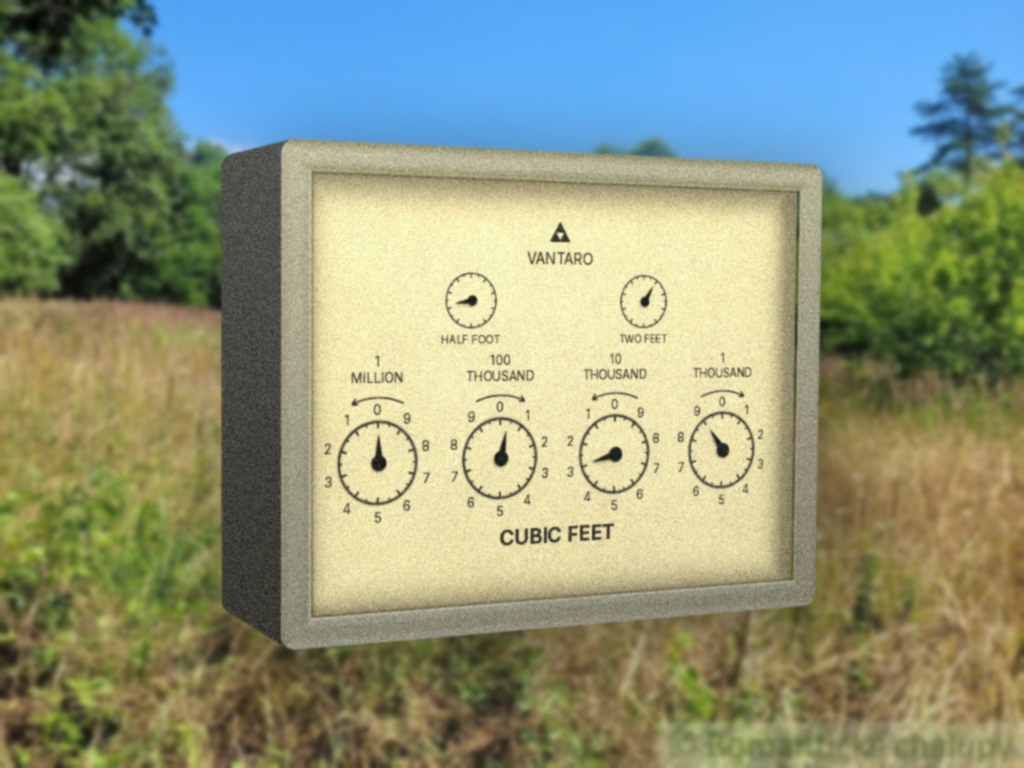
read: 2900 ft³
